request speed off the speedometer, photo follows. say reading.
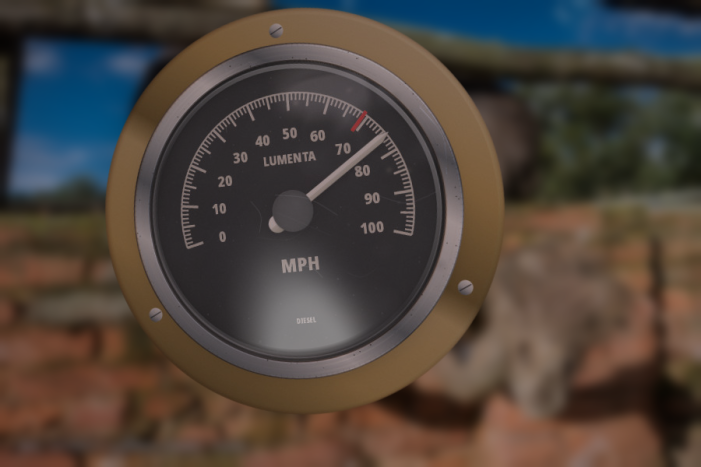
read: 76 mph
